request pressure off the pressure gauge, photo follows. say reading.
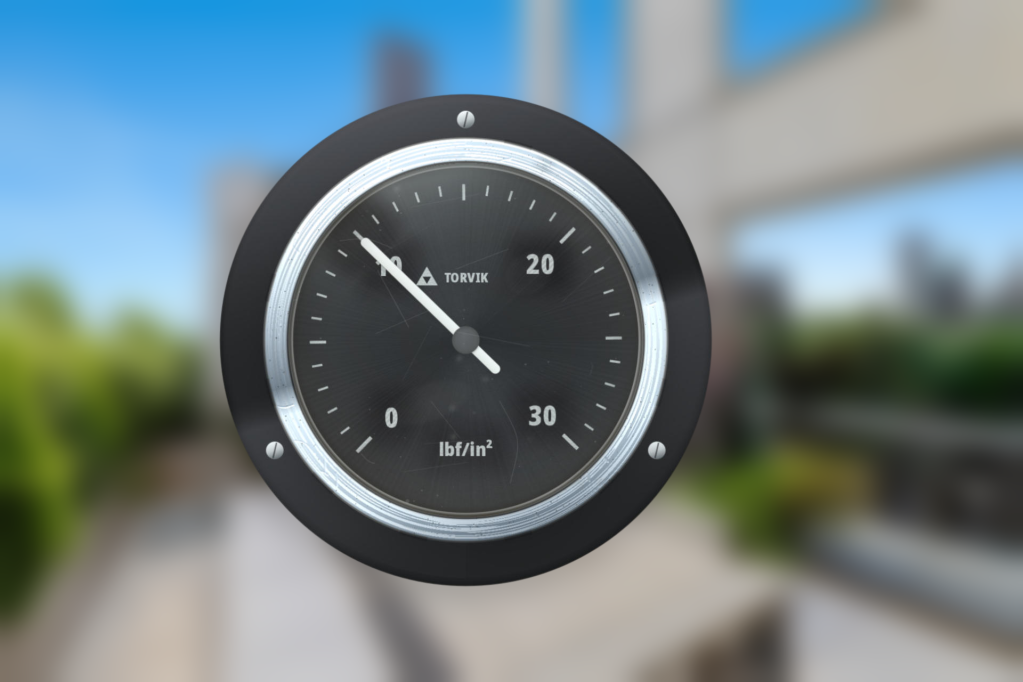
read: 10 psi
